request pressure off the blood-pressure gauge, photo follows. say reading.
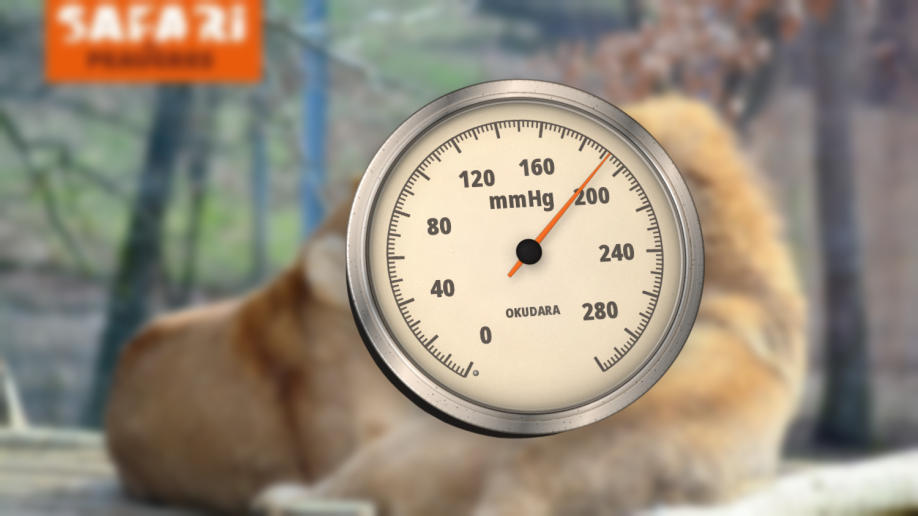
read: 192 mmHg
